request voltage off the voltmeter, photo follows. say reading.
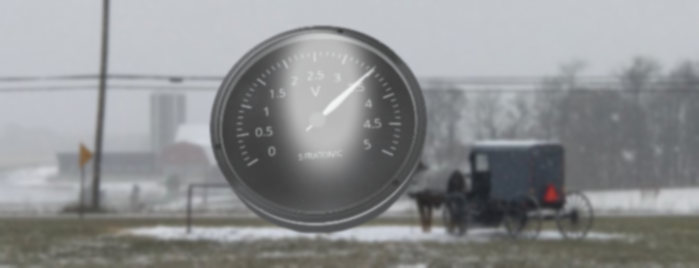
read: 3.5 V
